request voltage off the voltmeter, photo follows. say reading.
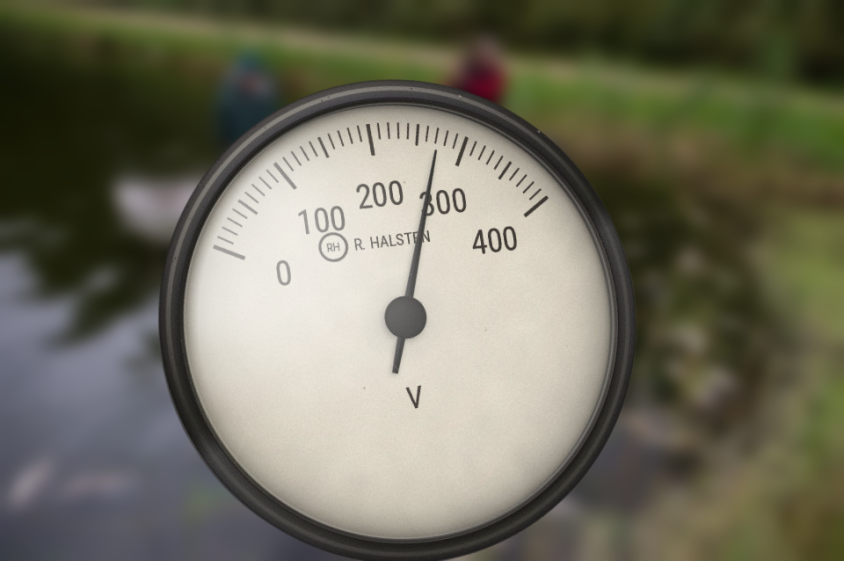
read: 270 V
